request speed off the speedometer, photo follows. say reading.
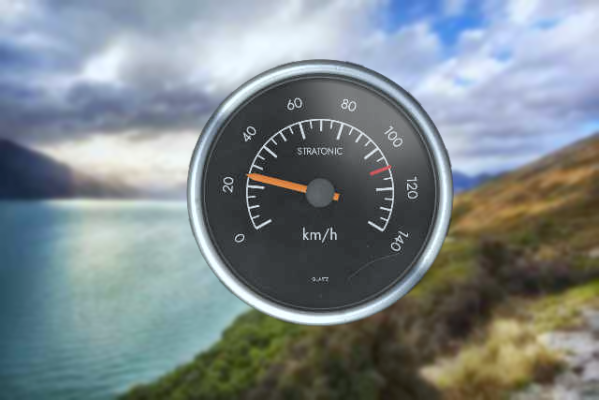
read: 25 km/h
